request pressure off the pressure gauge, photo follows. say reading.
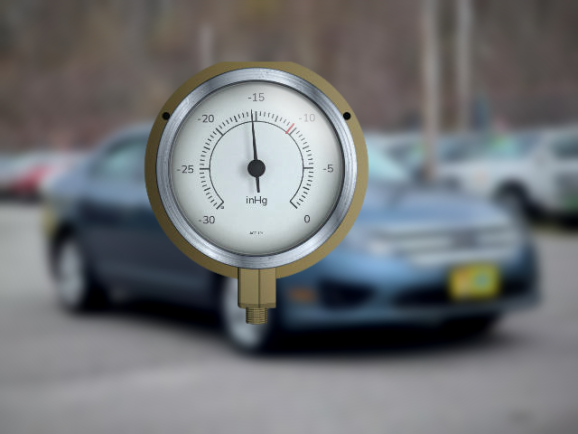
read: -15.5 inHg
